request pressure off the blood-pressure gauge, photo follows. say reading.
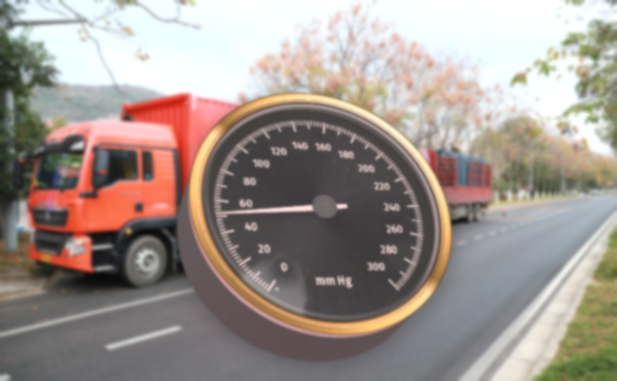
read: 50 mmHg
